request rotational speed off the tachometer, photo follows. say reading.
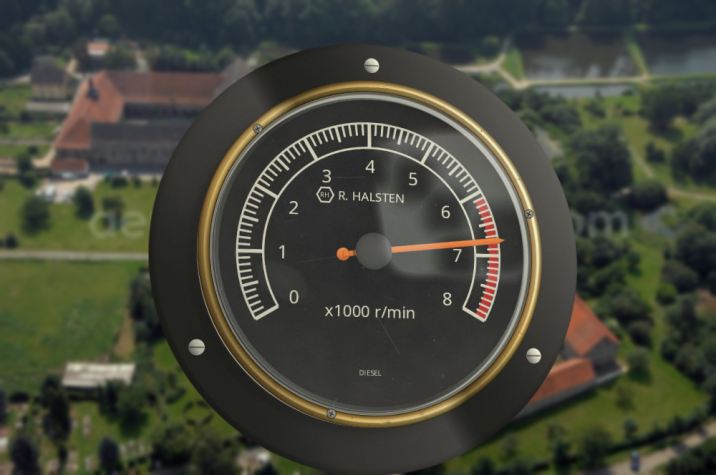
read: 6800 rpm
